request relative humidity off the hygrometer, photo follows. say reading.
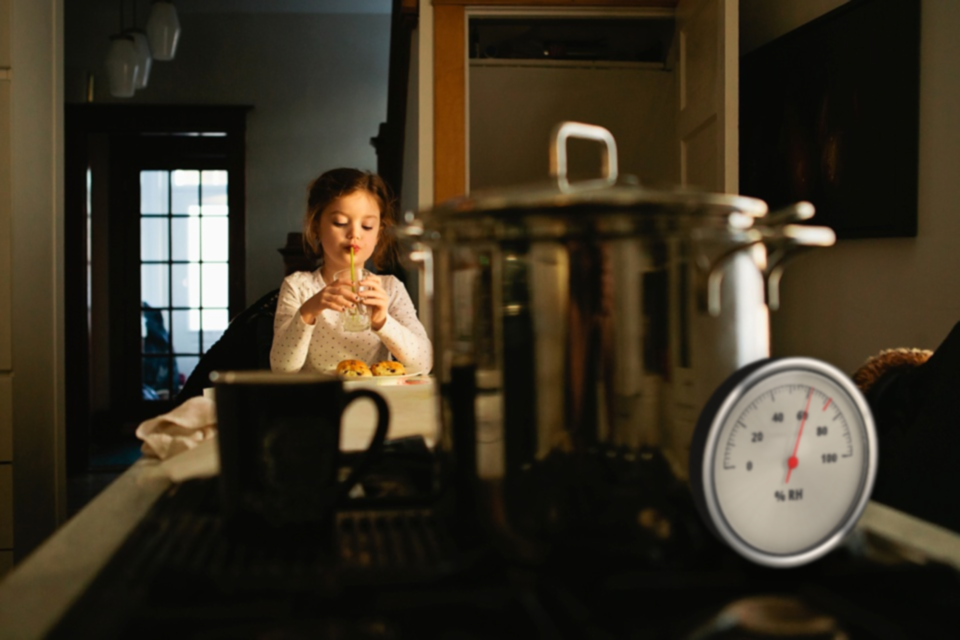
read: 60 %
